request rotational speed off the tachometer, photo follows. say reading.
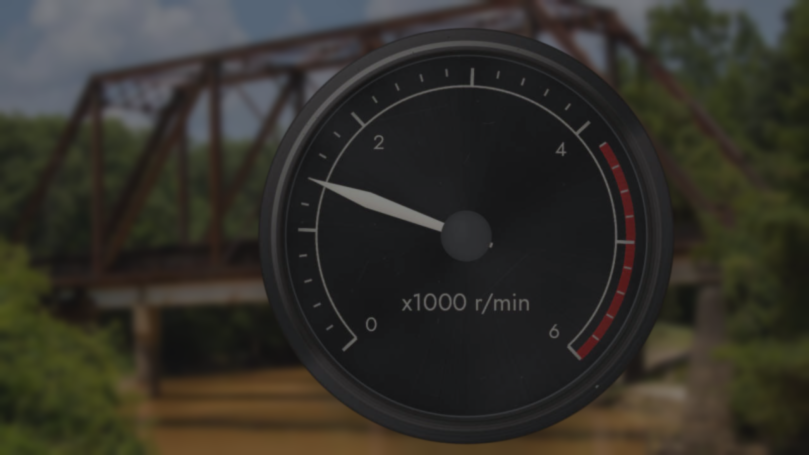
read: 1400 rpm
